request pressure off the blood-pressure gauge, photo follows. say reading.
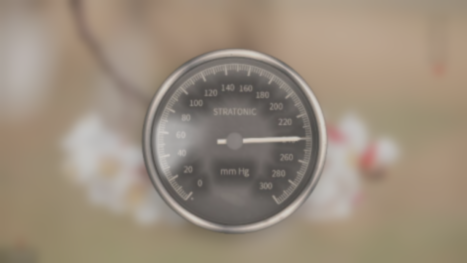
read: 240 mmHg
